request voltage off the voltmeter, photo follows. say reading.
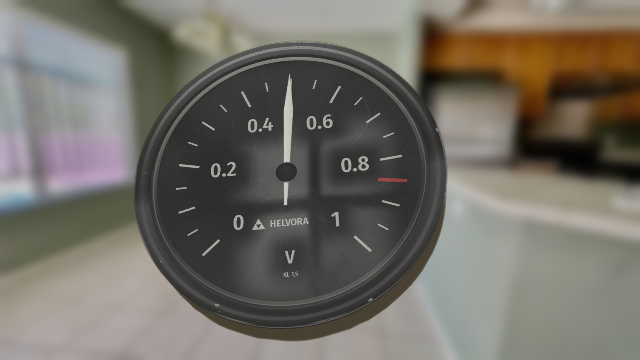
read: 0.5 V
